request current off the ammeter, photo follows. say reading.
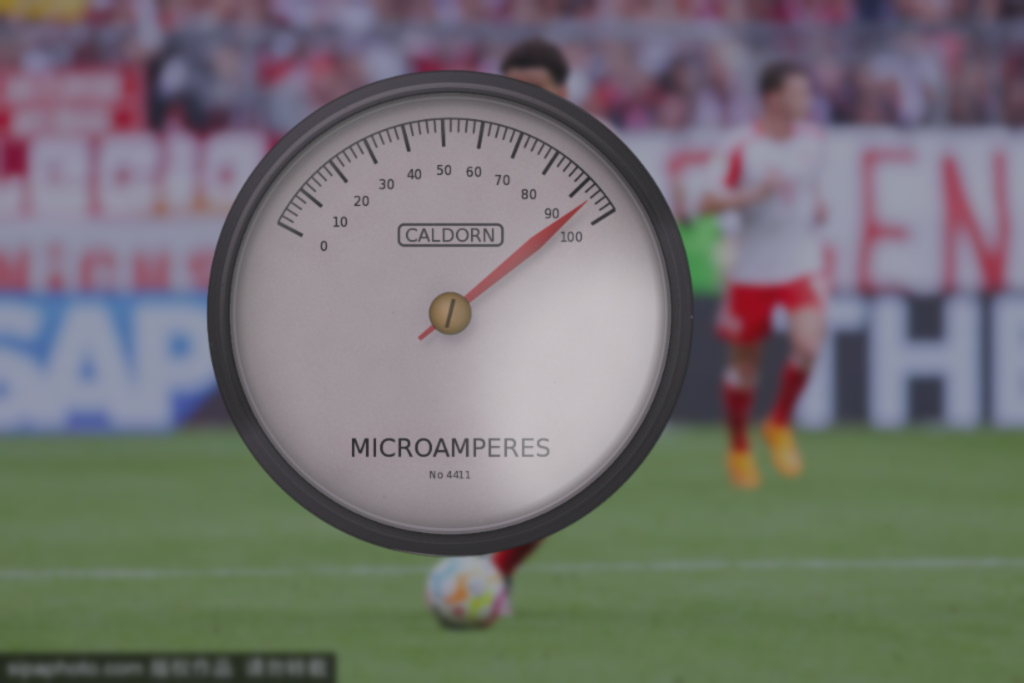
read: 94 µA
